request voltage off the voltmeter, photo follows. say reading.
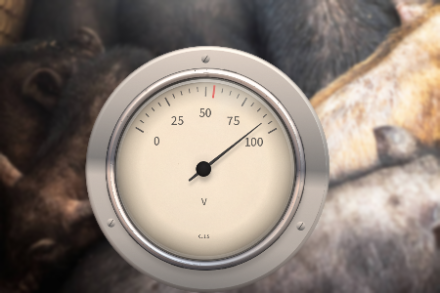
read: 92.5 V
